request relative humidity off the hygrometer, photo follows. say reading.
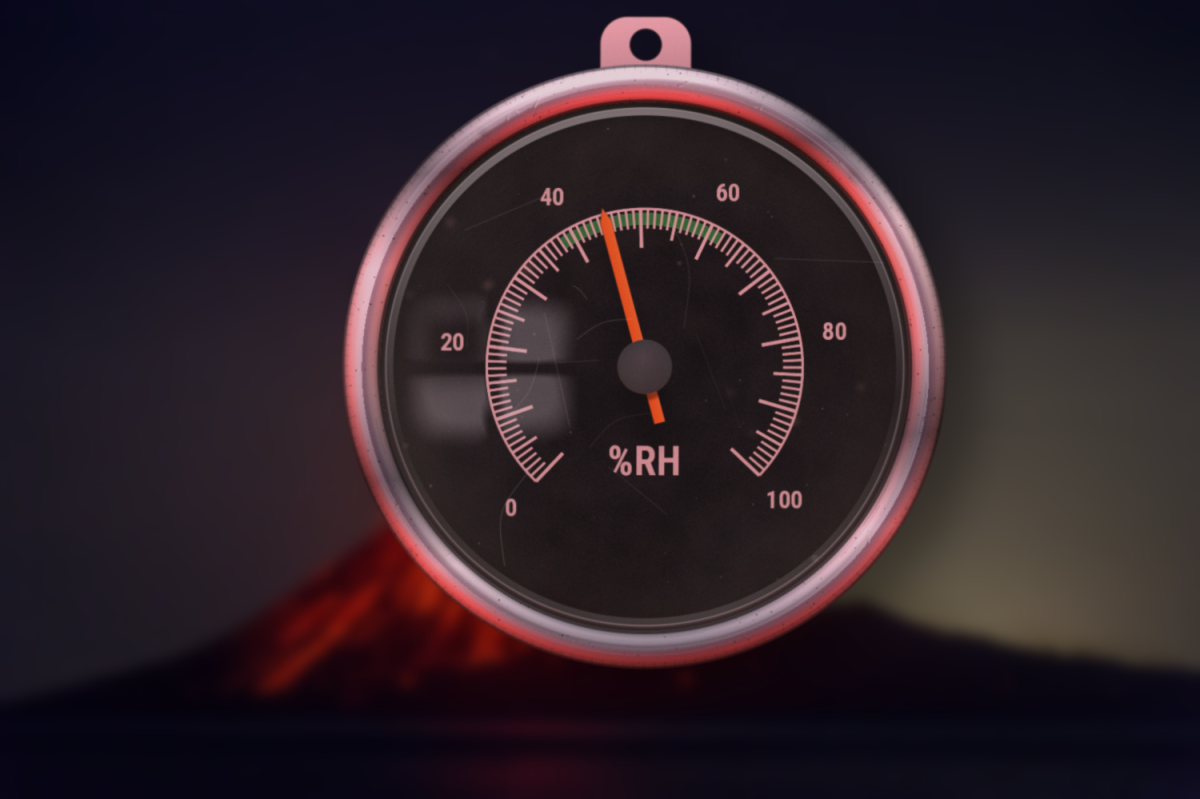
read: 45 %
